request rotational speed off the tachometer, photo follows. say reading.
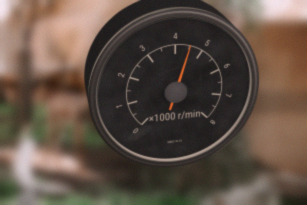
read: 4500 rpm
